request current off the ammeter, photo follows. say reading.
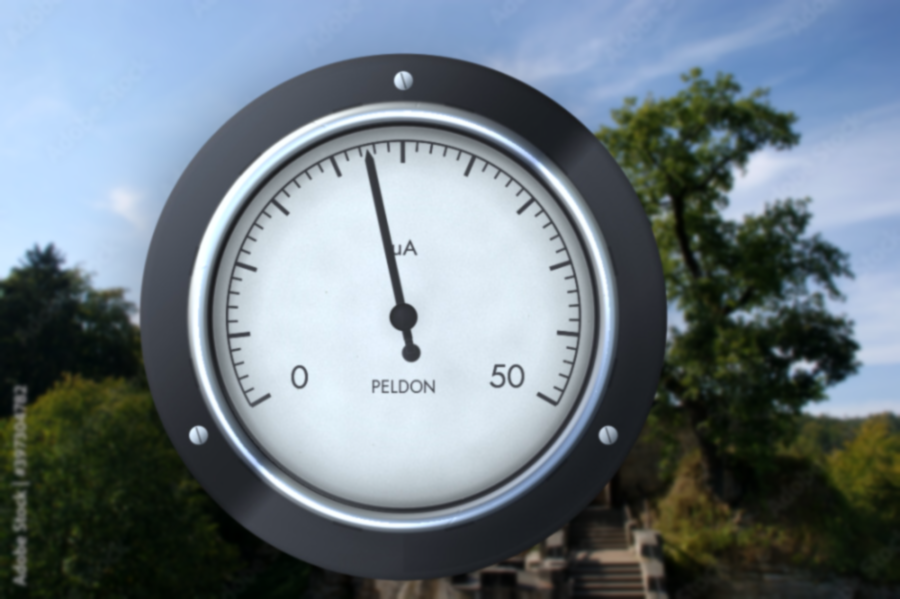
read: 22.5 µA
